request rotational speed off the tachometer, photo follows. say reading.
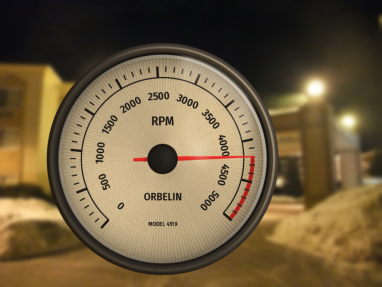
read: 4200 rpm
